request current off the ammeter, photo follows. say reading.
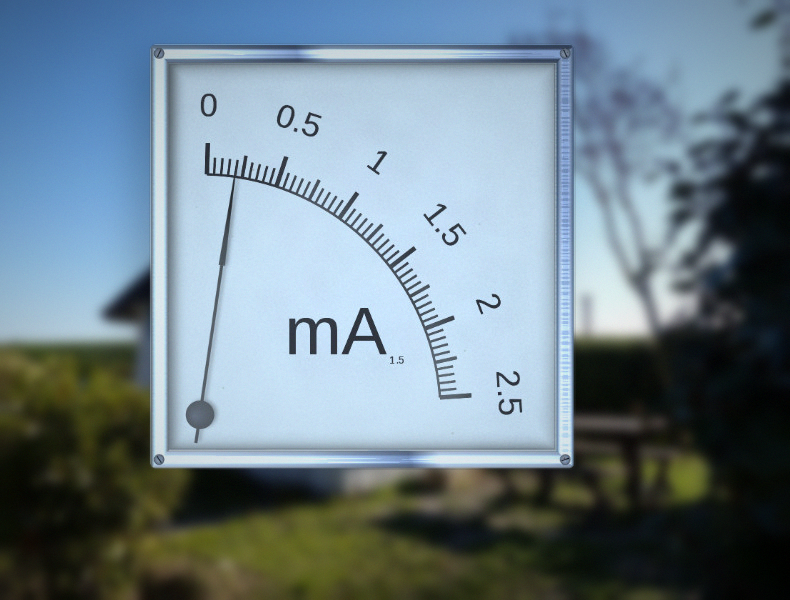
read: 0.2 mA
